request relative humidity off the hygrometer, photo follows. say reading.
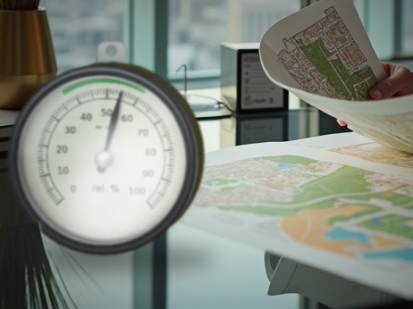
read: 55 %
